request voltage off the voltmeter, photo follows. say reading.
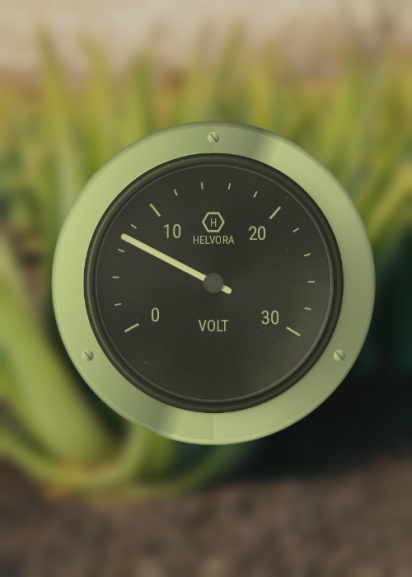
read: 7 V
